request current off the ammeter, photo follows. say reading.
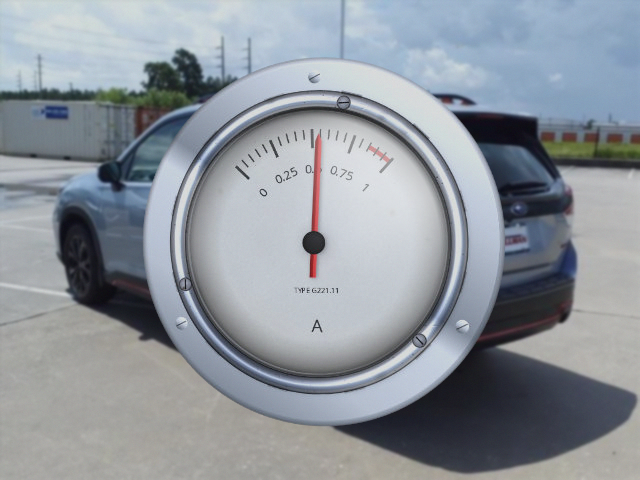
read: 0.55 A
